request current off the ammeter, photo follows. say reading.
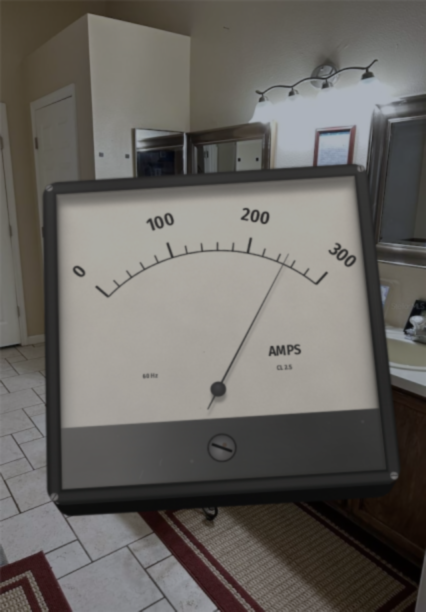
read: 250 A
